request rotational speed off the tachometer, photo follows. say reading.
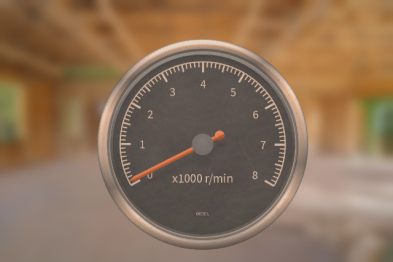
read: 100 rpm
